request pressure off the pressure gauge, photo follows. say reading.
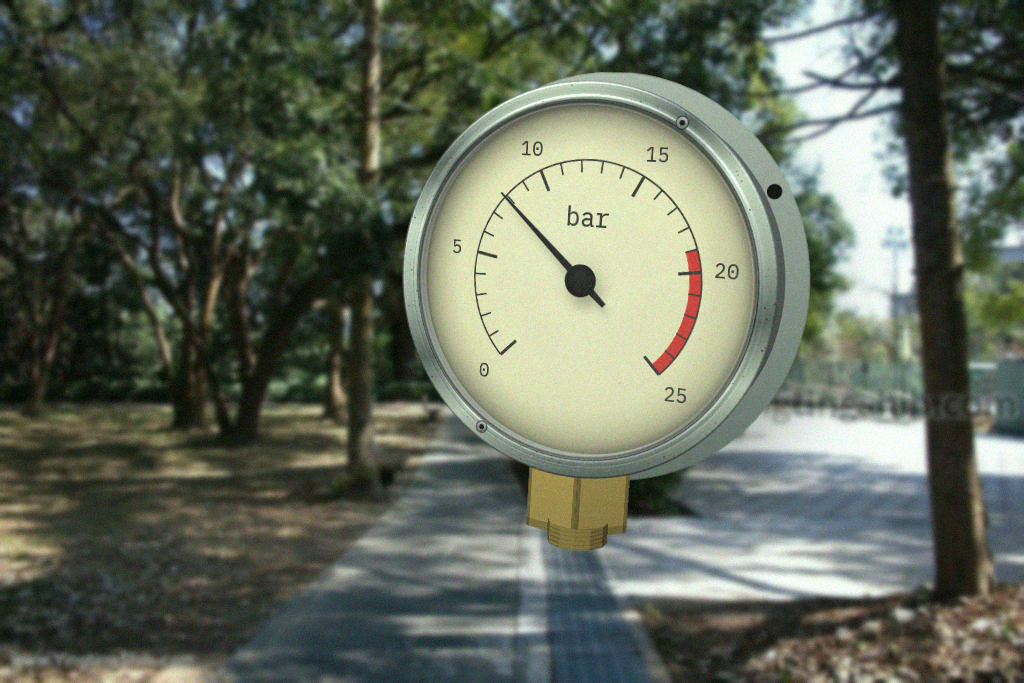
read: 8 bar
